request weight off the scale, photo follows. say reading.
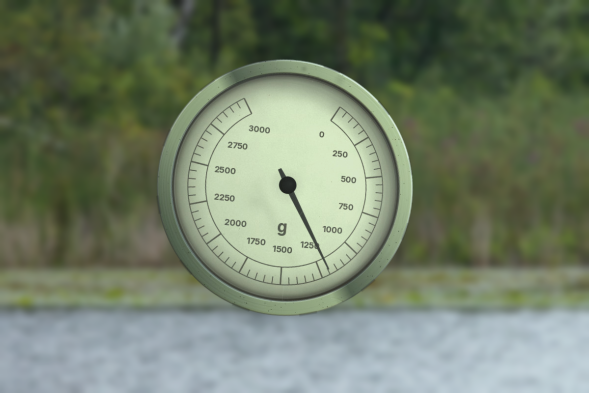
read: 1200 g
